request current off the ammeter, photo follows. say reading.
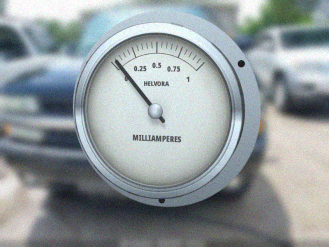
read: 0.05 mA
